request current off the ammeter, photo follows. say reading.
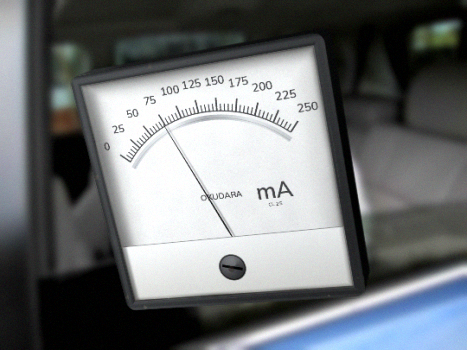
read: 75 mA
